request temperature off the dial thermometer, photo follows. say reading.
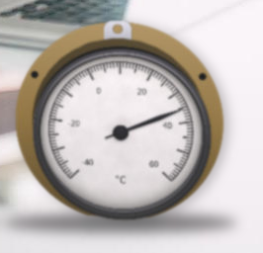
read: 35 °C
